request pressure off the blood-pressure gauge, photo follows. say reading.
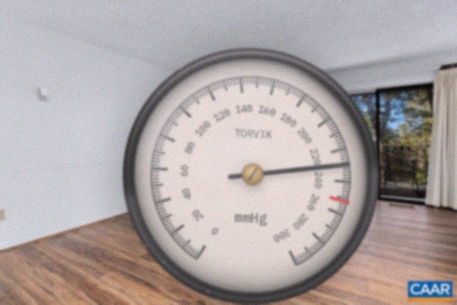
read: 230 mmHg
